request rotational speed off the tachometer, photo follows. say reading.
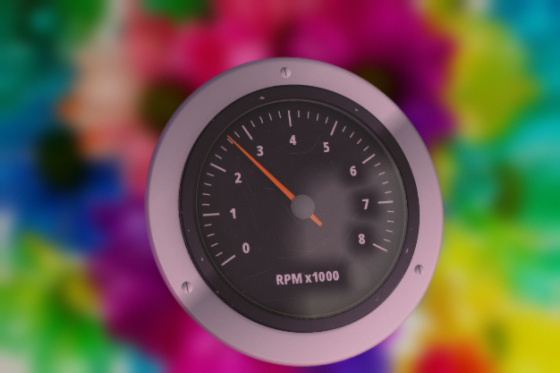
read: 2600 rpm
